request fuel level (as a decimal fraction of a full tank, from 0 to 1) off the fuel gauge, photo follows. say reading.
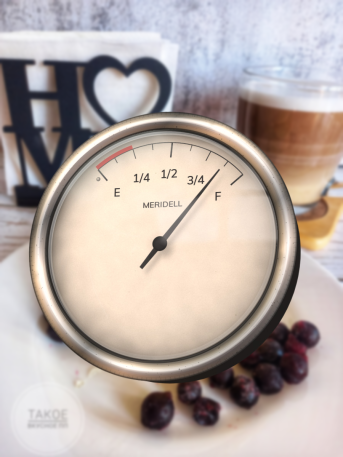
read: 0.875
